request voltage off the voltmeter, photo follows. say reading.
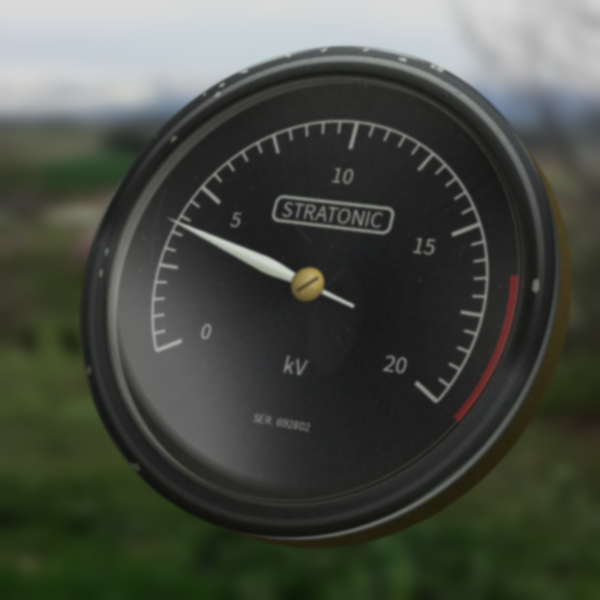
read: 3.75 kV
